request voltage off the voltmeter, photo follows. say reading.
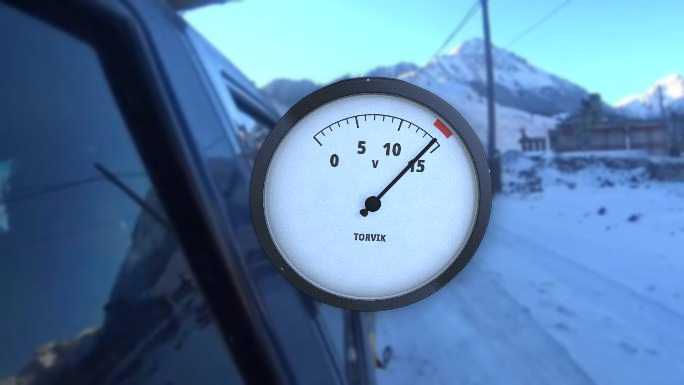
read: 14 V
